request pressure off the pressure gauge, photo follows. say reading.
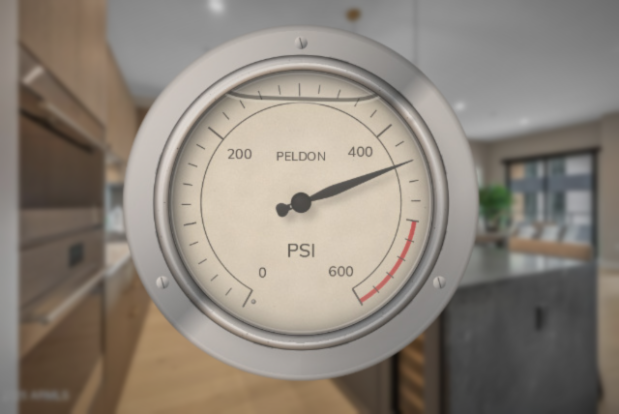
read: 440 psi
